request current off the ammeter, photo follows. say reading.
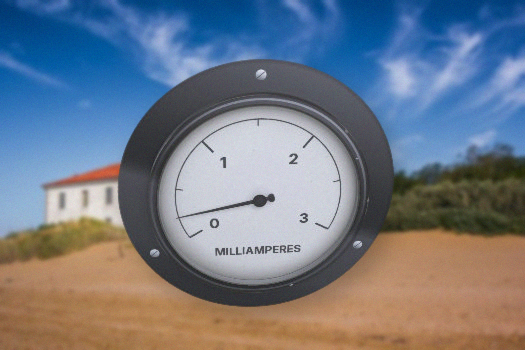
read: 0.25 mA
